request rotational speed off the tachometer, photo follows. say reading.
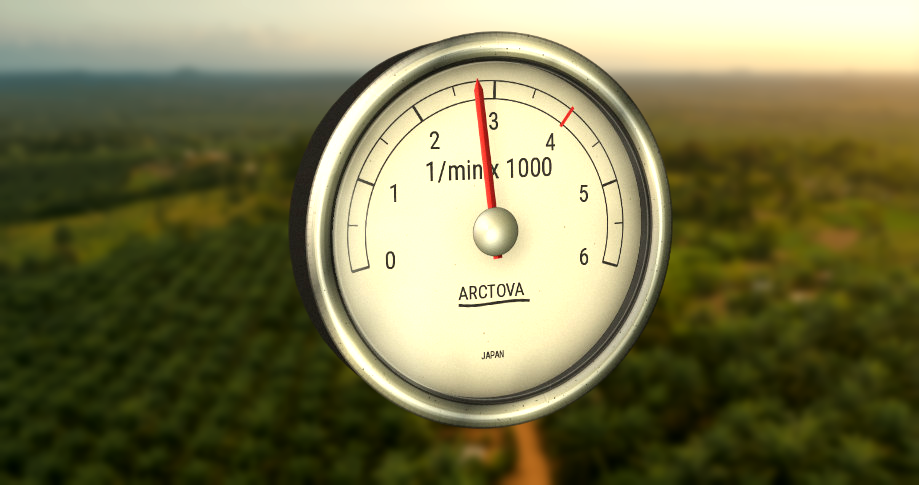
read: 2750 rpm
